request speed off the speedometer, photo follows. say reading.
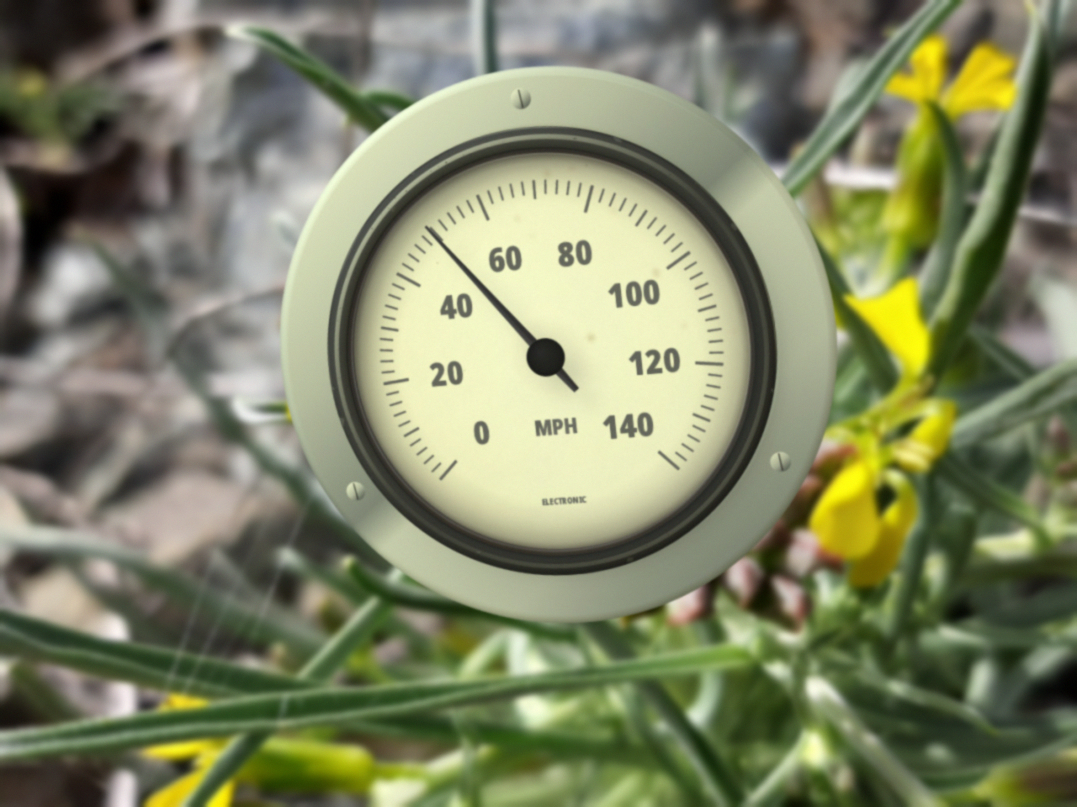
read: 50 mph
